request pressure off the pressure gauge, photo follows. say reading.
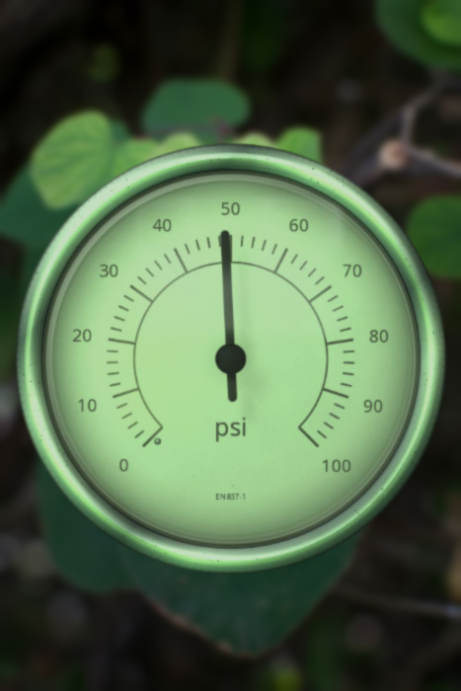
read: 49 psi
